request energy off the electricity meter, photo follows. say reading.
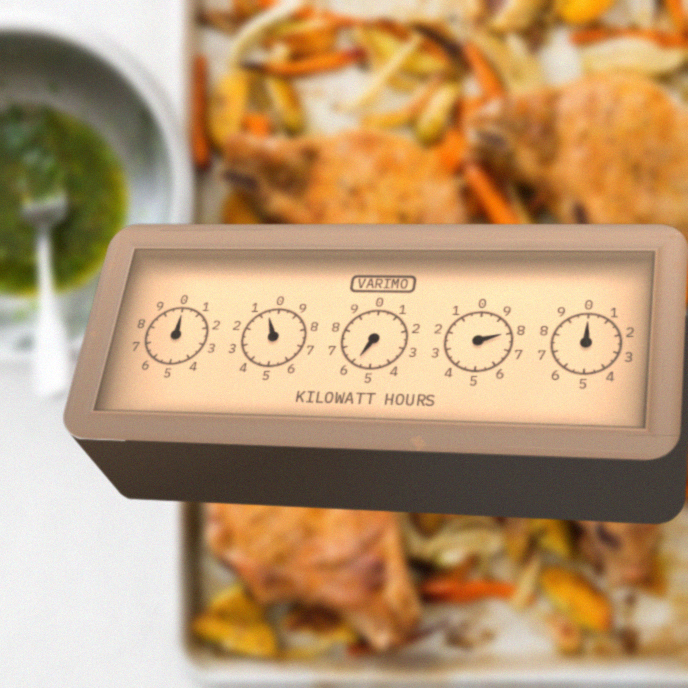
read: 580 kWh
